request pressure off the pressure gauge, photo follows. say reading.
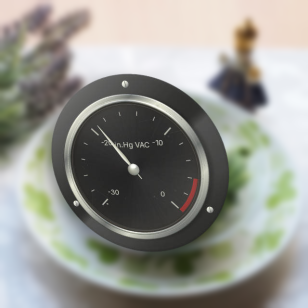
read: -19 inHg
